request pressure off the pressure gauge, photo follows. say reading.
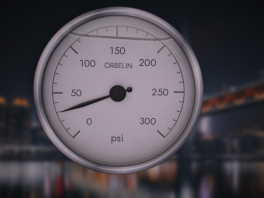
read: 30 psi
